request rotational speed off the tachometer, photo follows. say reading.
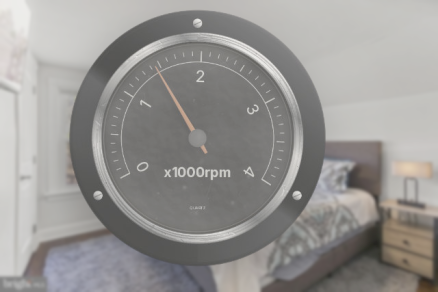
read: 1450 rpm
